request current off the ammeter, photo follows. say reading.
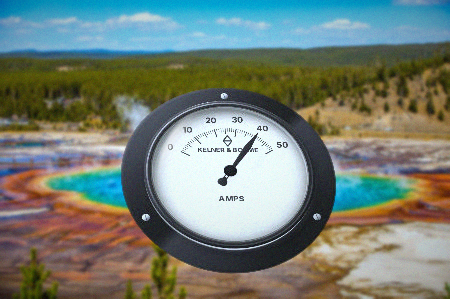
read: 40 A
